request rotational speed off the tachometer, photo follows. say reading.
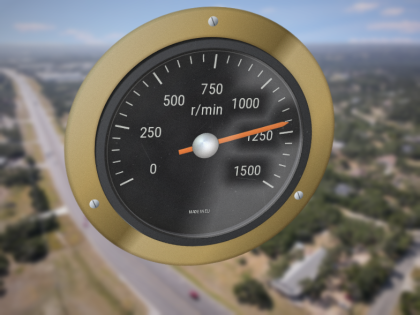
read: 1200 rpm
